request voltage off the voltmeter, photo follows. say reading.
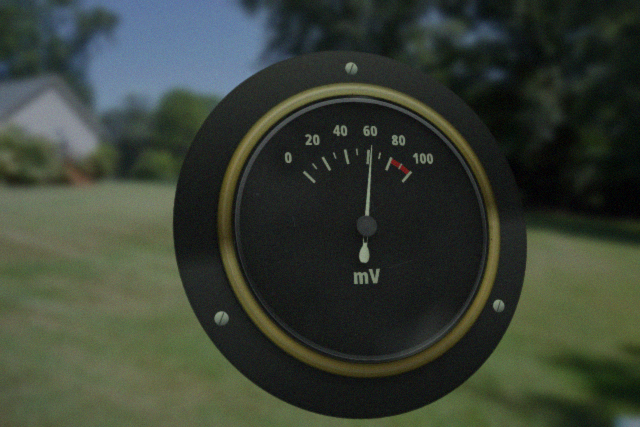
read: 60 mV
